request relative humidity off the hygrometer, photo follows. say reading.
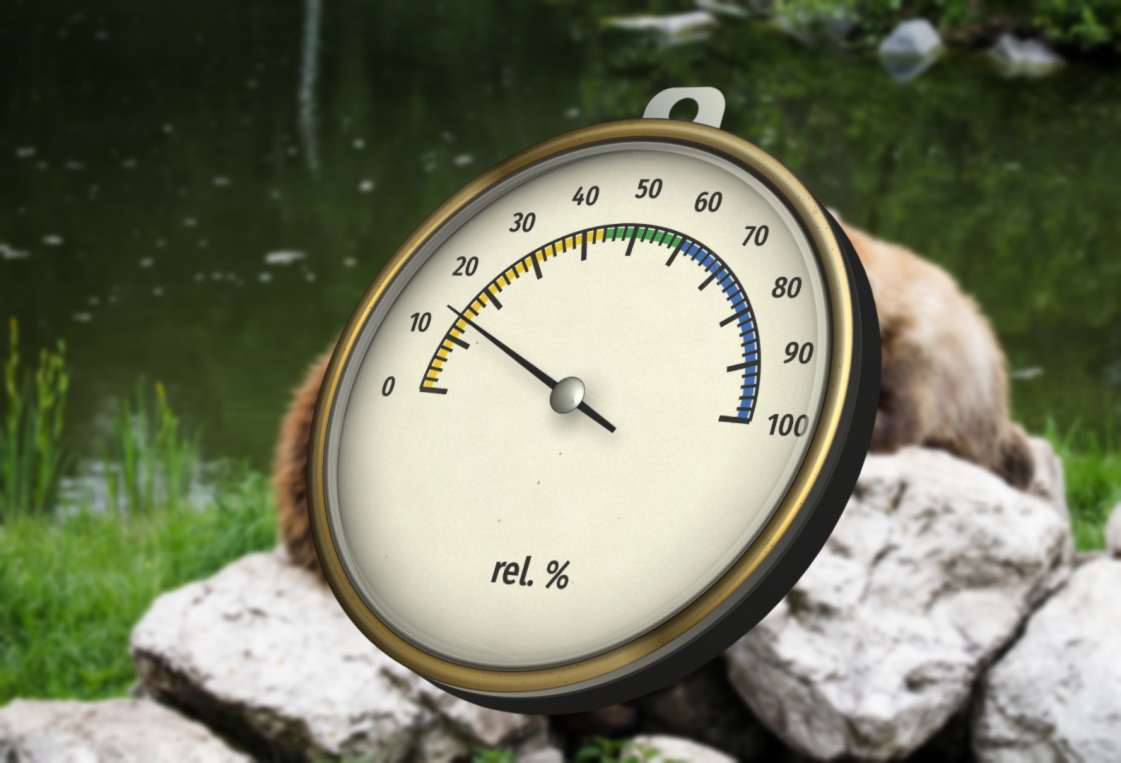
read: 14 %
